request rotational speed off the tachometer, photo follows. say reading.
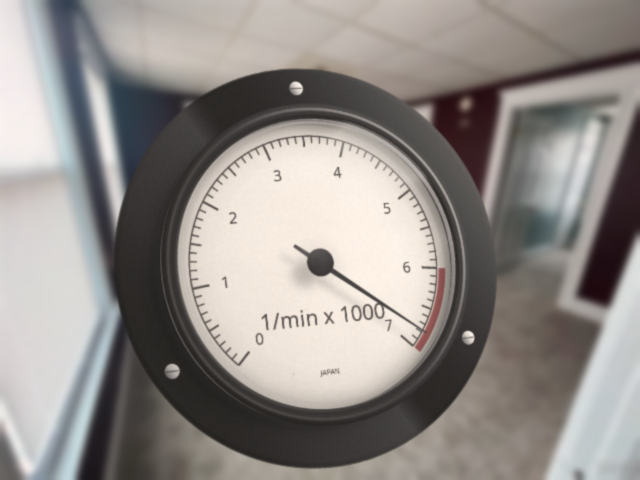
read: 6800 rpm
